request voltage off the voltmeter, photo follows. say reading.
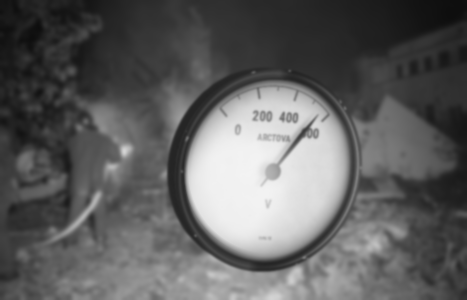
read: 550 V
